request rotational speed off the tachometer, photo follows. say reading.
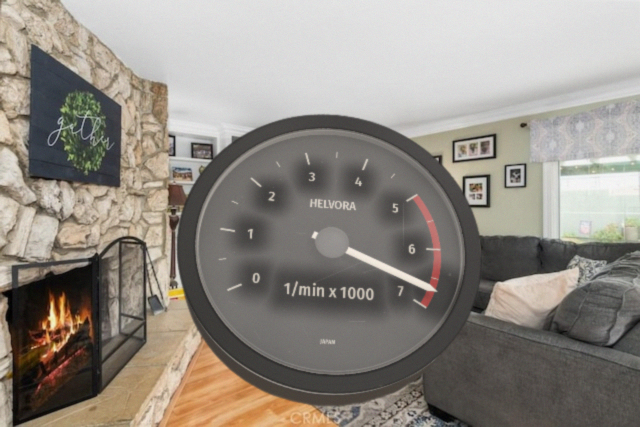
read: 6750 rpm
